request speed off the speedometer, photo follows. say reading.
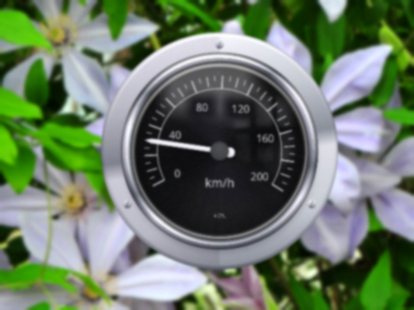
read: 30 km/h
